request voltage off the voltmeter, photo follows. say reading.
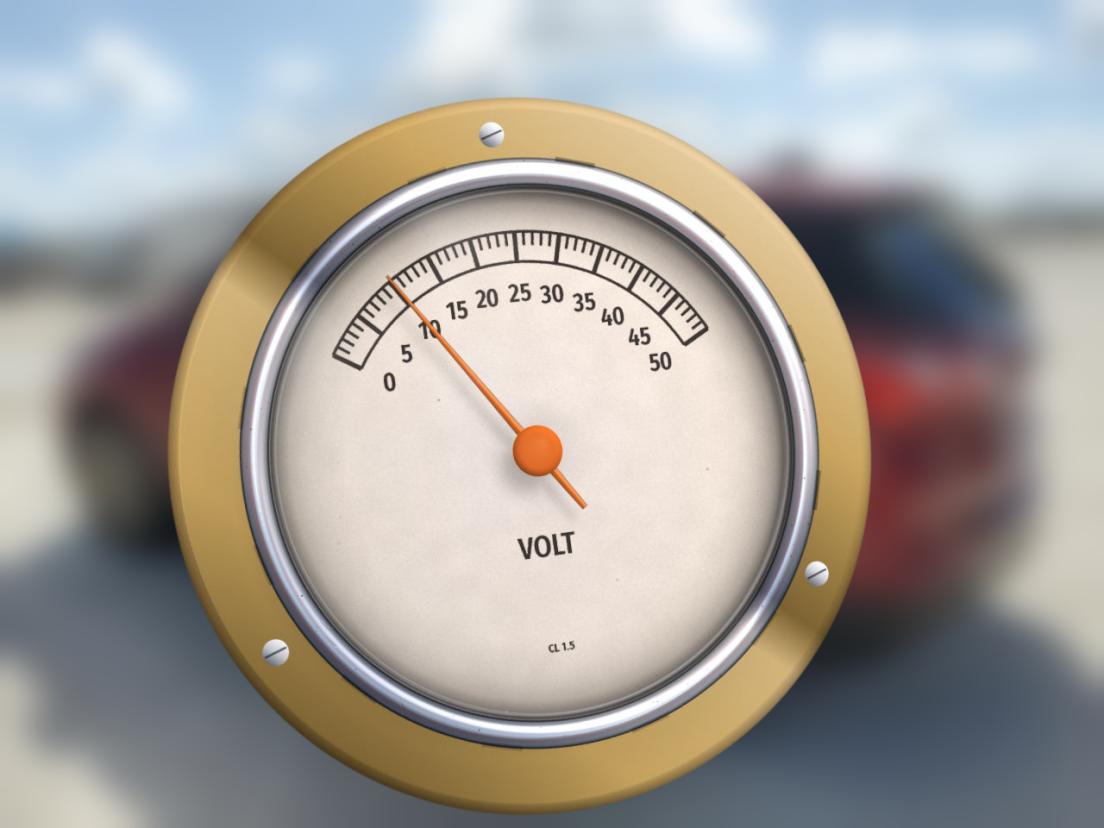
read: 10 V
